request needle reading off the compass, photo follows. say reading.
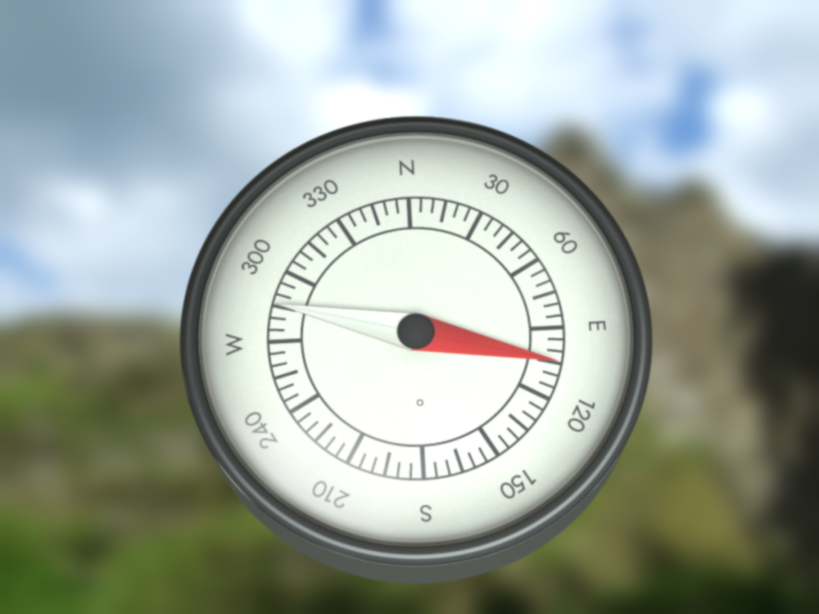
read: 105 °
